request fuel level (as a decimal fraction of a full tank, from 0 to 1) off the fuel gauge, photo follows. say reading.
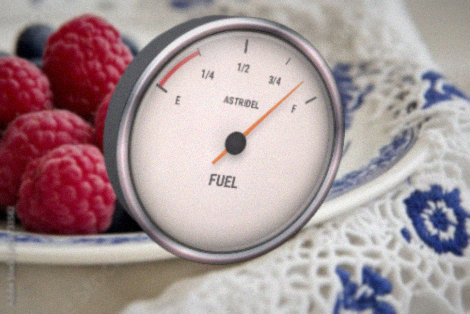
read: 0.875
